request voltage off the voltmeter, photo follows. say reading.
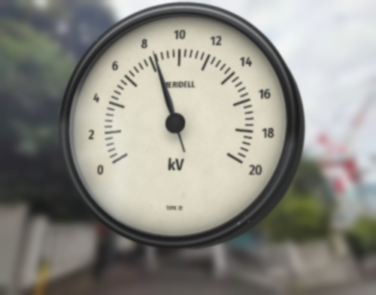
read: 8.4 kV
